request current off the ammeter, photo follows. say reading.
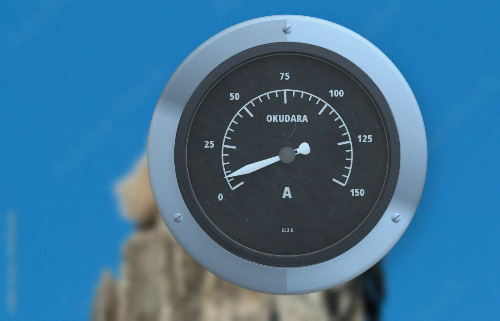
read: 7.5 A
